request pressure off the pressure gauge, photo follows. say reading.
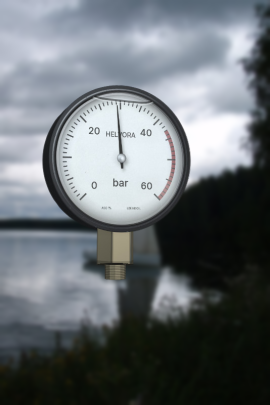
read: 29 bar
